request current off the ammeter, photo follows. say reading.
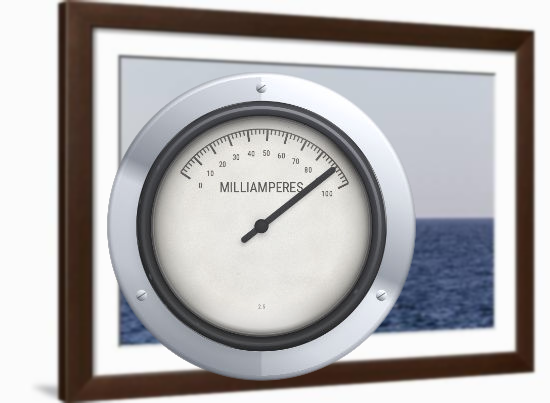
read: 90 mA
